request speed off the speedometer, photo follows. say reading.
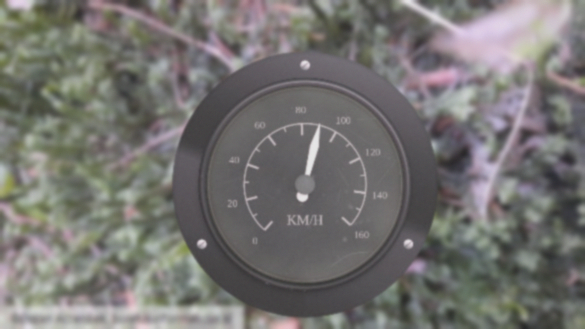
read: 90 km/h
